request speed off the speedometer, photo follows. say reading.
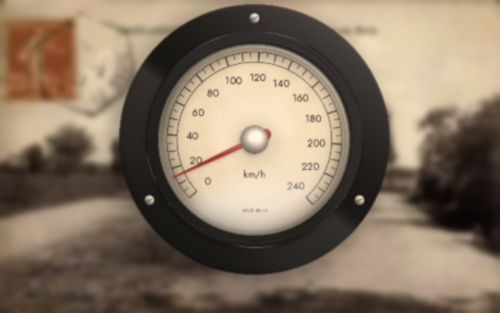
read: 15 km/h
